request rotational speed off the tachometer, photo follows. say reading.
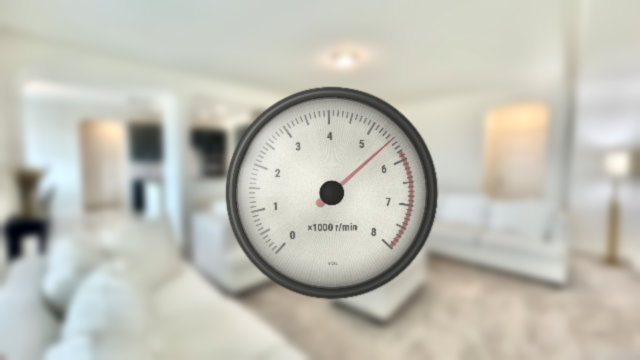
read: 5500 rpm
